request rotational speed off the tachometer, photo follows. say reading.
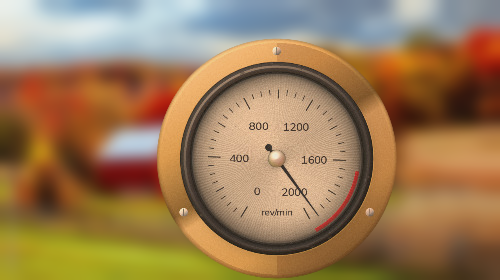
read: 1950 rpm
